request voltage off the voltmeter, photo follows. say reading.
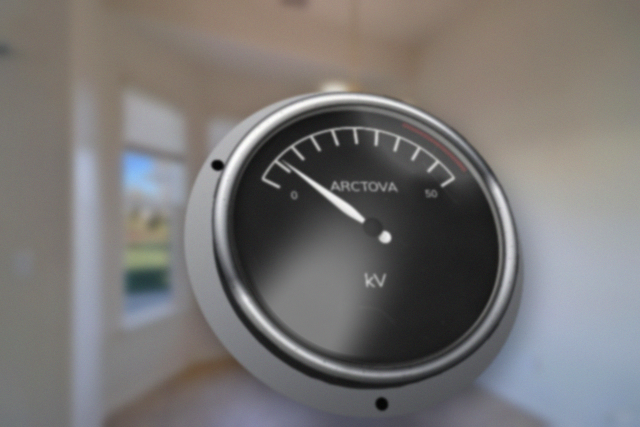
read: 5 kV
